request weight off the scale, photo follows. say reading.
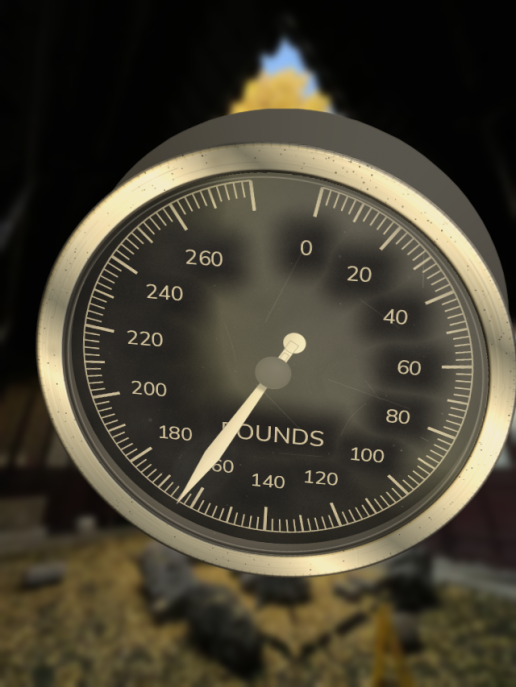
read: 164 lb
